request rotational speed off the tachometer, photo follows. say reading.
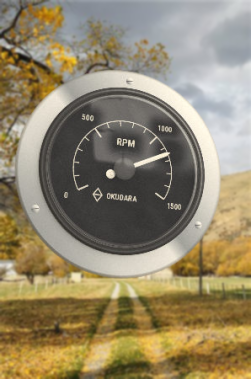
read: 1150 rpm
